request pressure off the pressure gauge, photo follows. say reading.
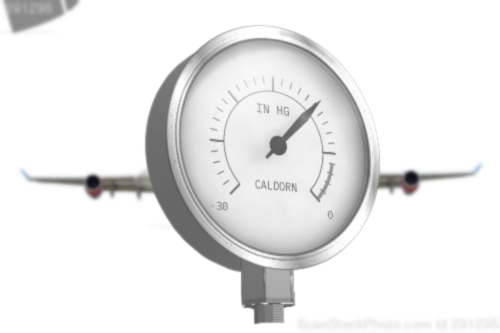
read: -10 inHg
